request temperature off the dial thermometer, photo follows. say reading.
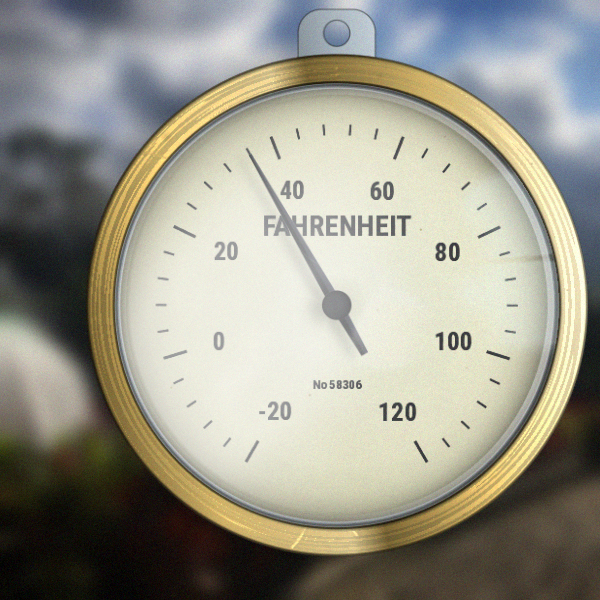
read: 36 °F
